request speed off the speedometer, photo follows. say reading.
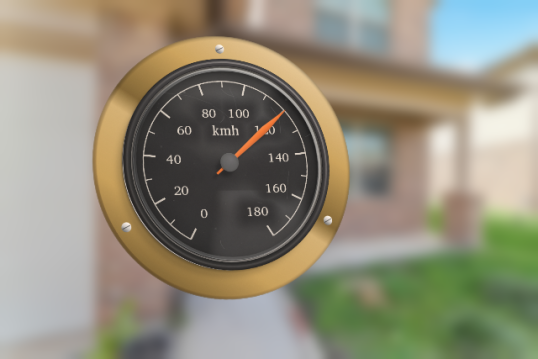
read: 120 km/h
